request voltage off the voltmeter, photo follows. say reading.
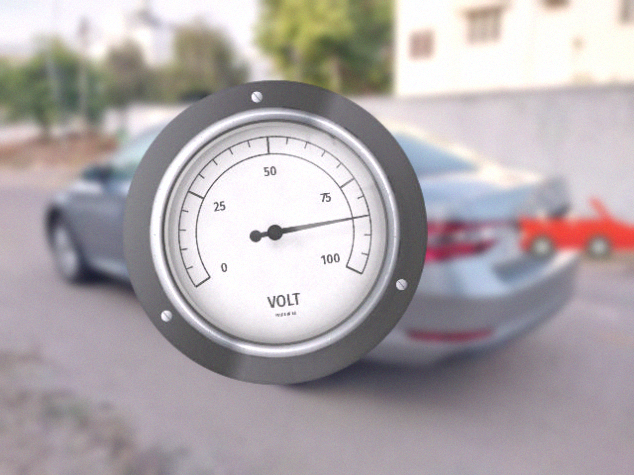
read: 85 V
